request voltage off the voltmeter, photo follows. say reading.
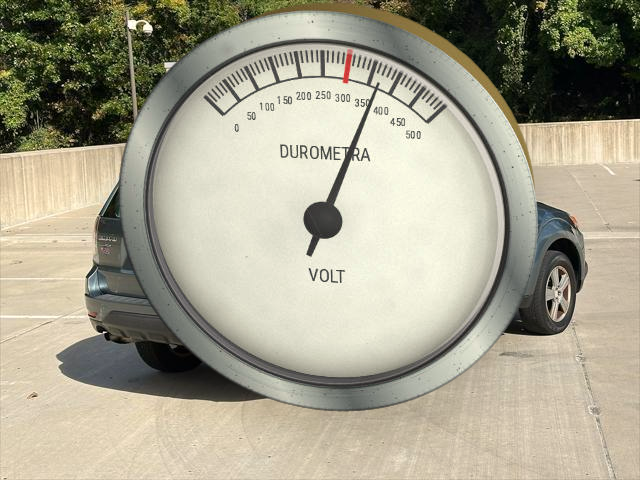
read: 370 V
